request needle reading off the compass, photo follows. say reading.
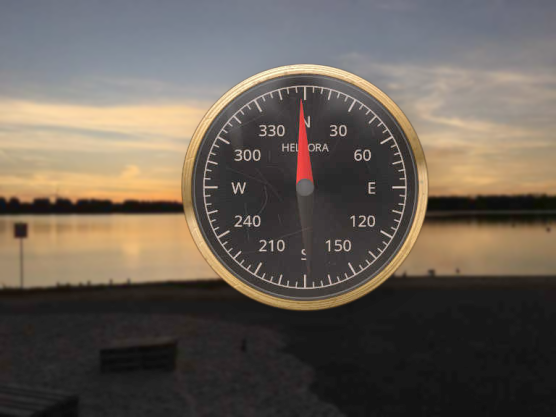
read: 357.5 °
